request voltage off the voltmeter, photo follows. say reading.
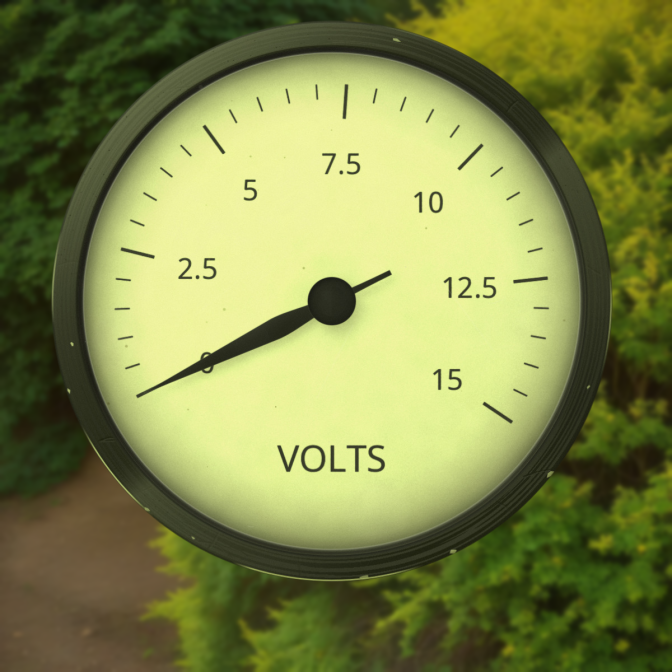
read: 0 V
